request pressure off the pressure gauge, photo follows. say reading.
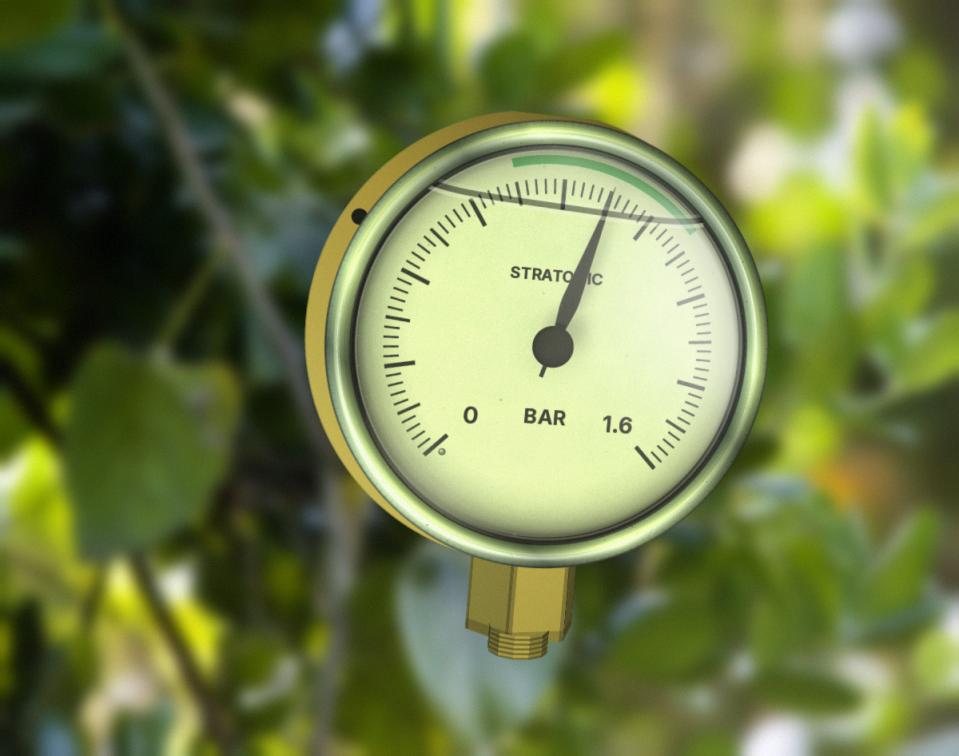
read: 0.9 bar
